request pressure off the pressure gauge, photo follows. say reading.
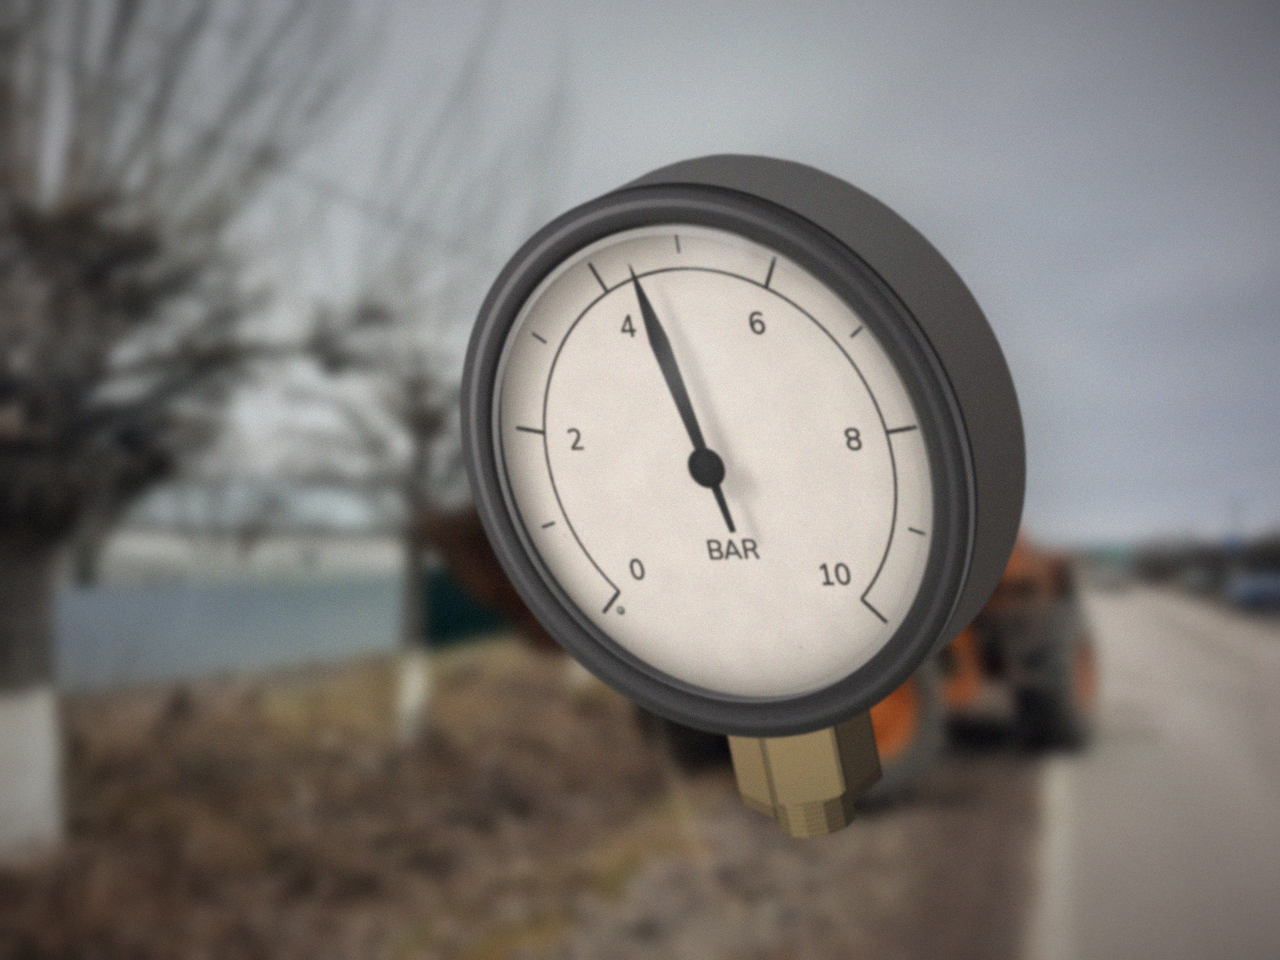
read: 4.5 bar
